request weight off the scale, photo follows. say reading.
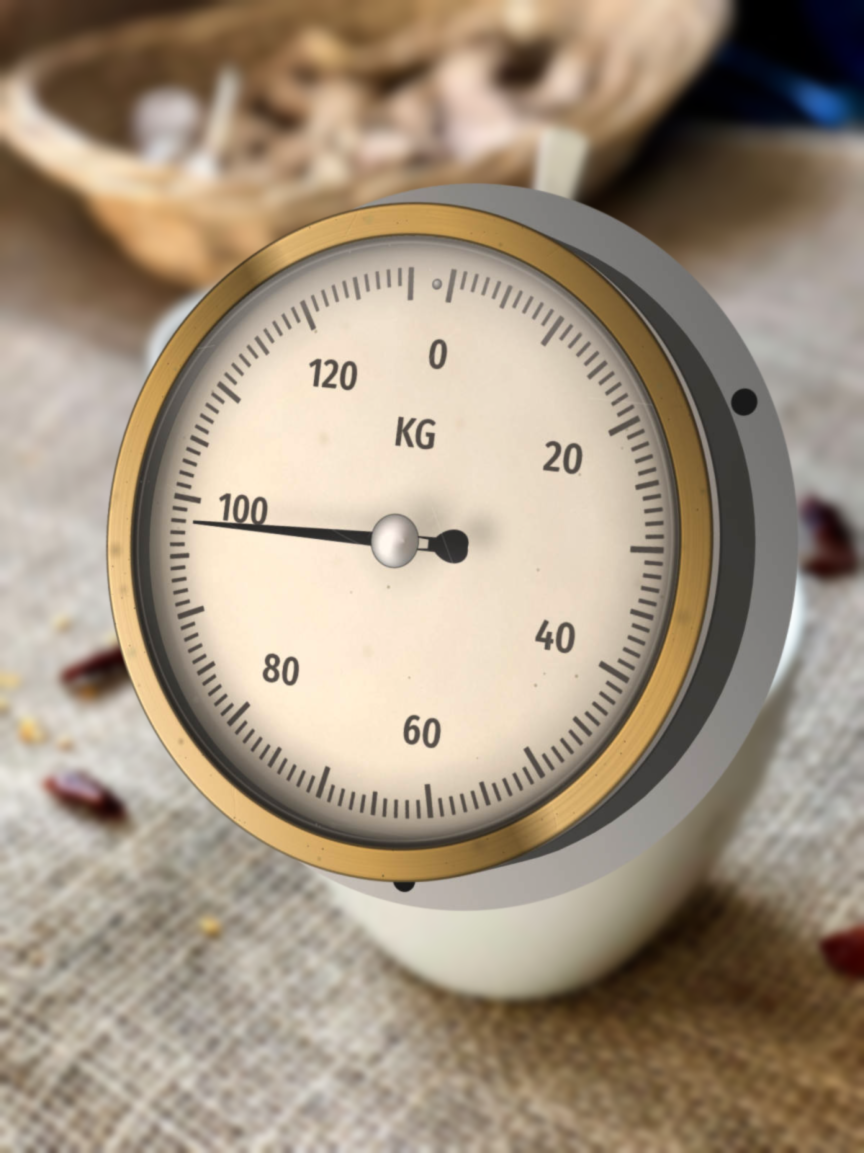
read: 98 kg
